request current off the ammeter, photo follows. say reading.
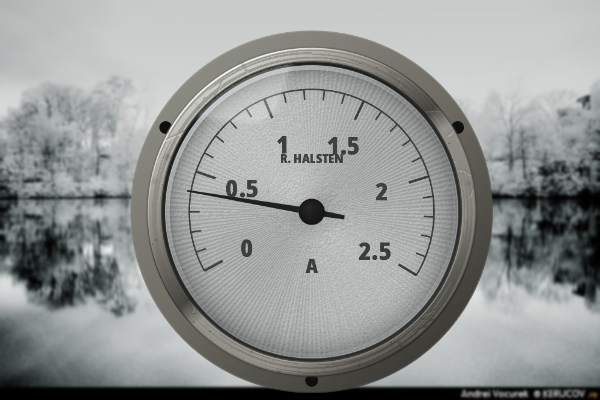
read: 0.4 A
